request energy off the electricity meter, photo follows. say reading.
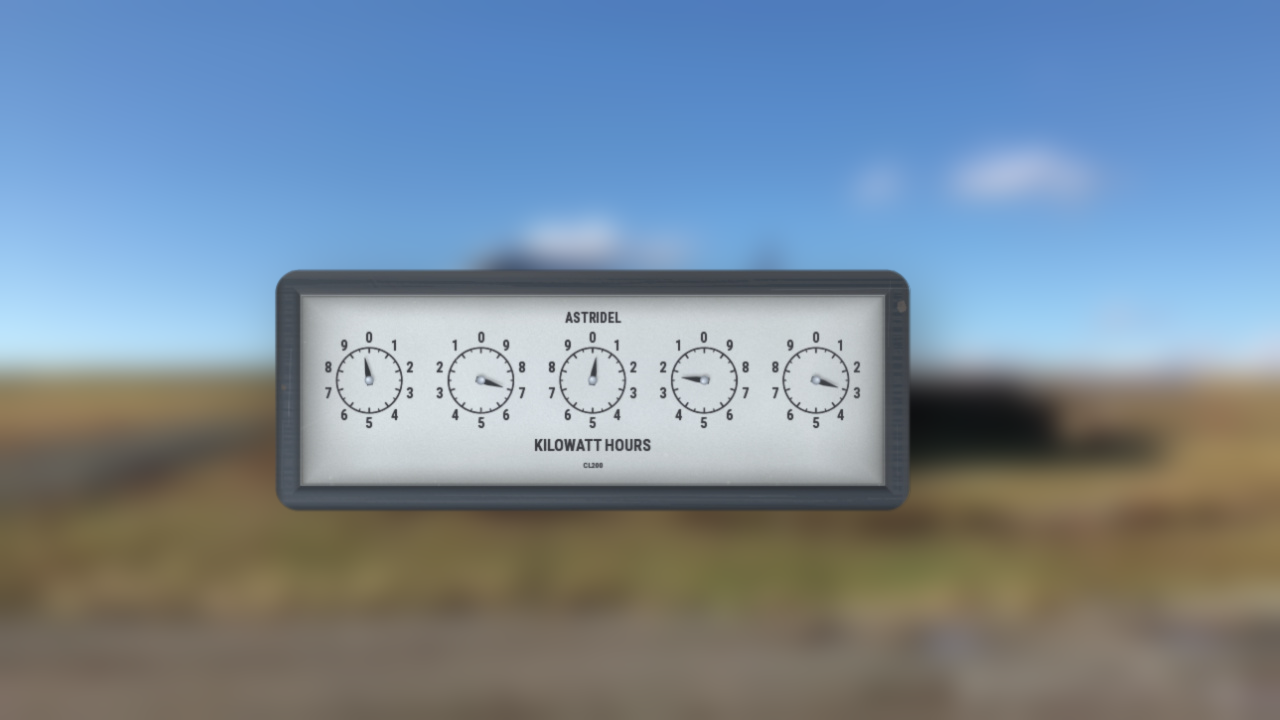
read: 97023 kWh
